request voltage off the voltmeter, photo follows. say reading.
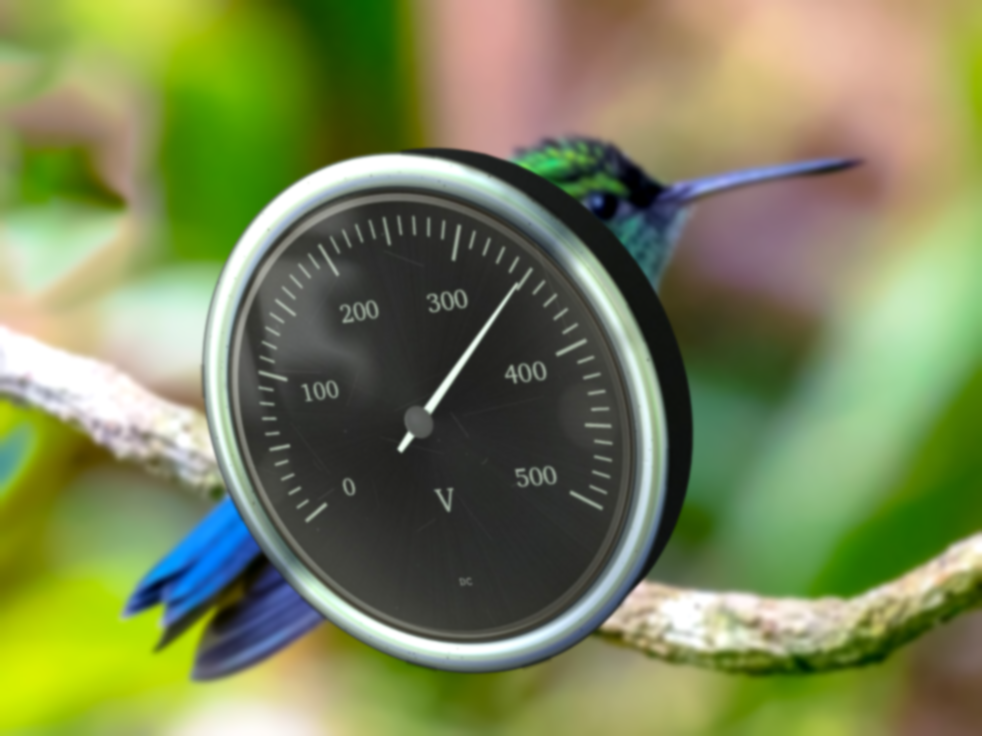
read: 350 V
